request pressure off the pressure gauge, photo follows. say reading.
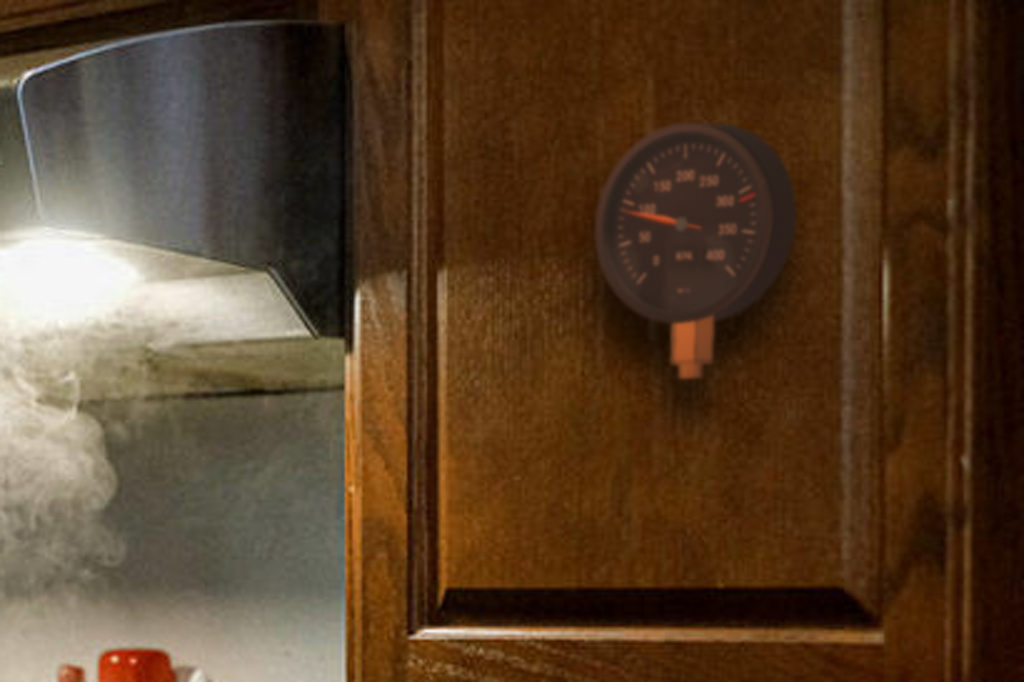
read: 90 kPa
